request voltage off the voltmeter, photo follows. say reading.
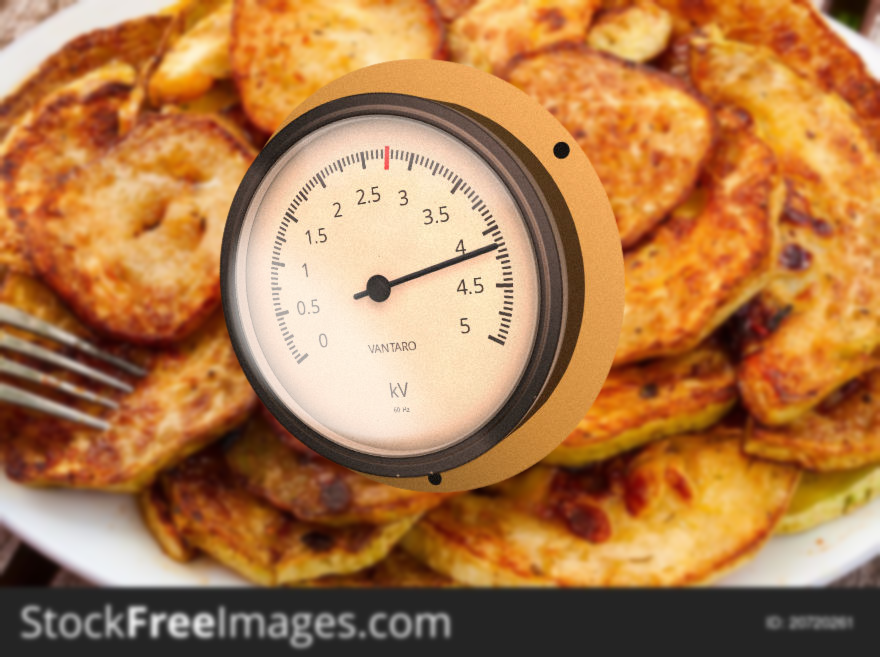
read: 4.15 kV
